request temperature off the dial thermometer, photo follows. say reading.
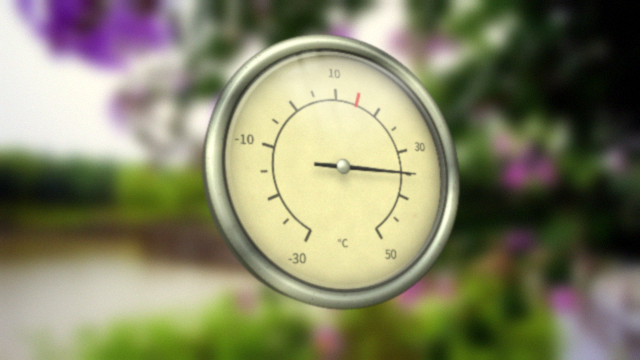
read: 35 °C
